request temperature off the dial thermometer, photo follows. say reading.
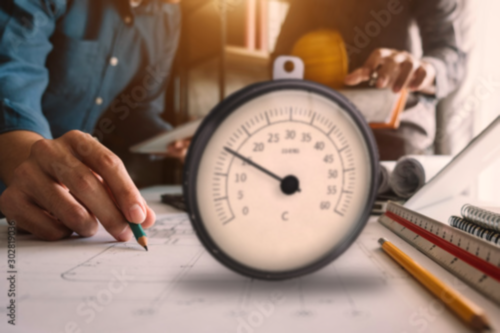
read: 15 °C
